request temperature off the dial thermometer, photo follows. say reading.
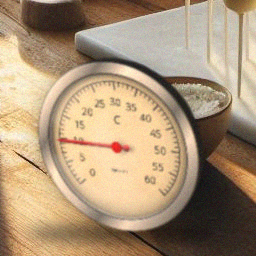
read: 10 °C
